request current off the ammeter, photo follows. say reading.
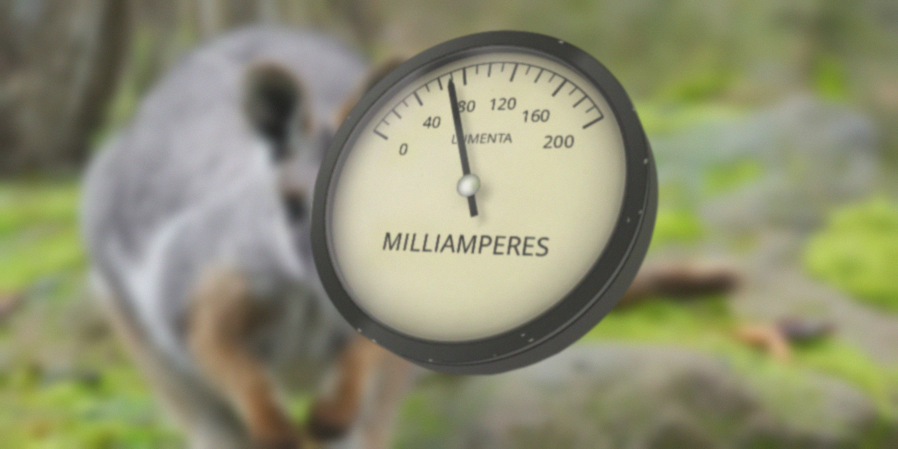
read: 70 mA
